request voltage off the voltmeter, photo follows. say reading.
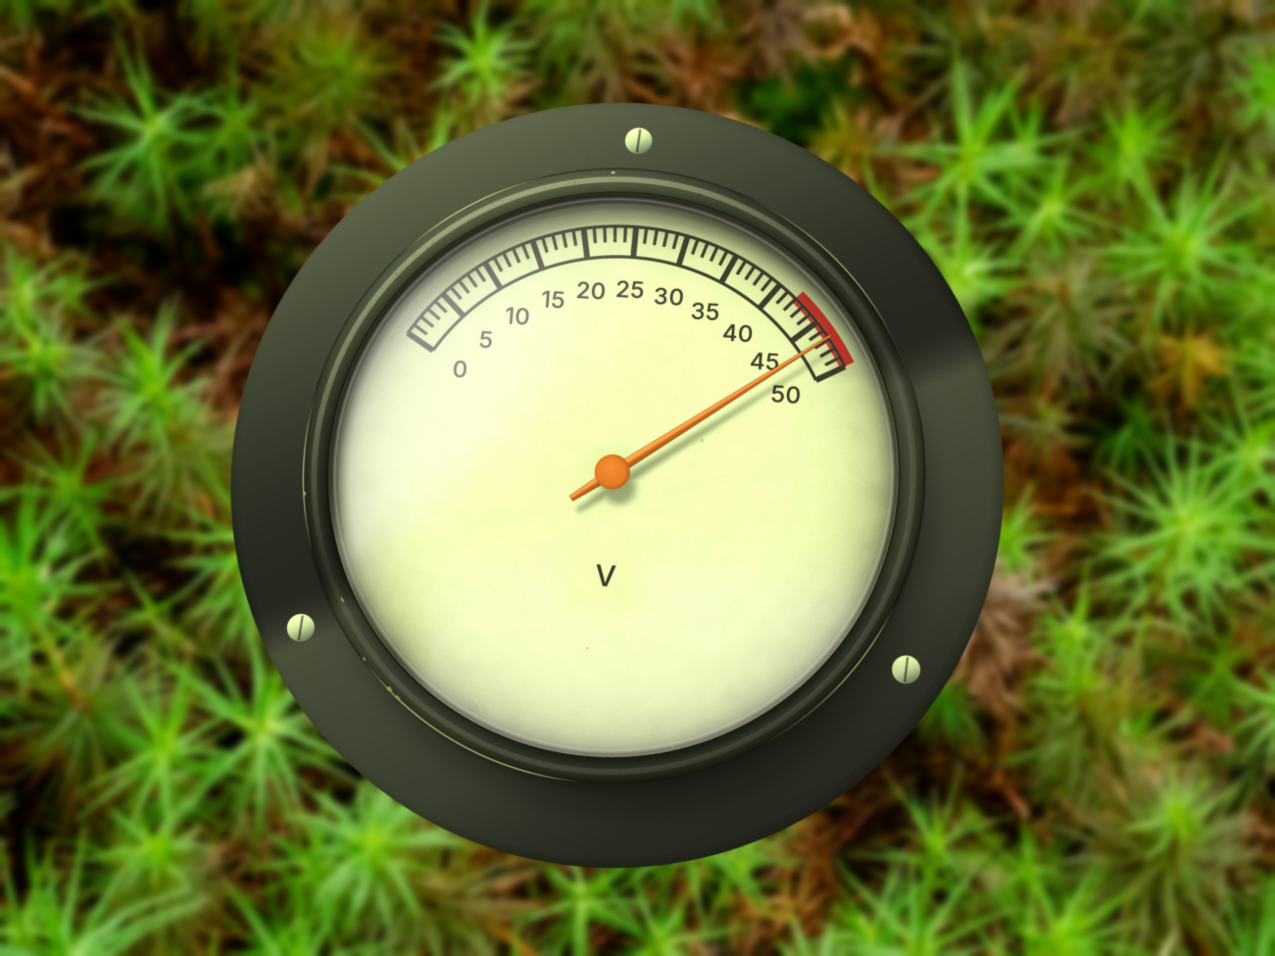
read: 47 V
